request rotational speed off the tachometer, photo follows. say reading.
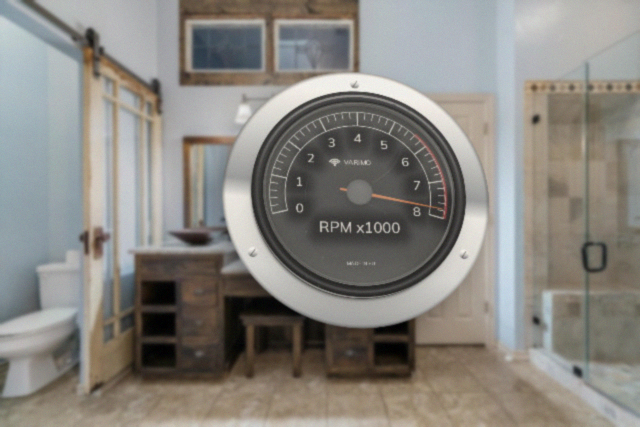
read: 7800 rpm
